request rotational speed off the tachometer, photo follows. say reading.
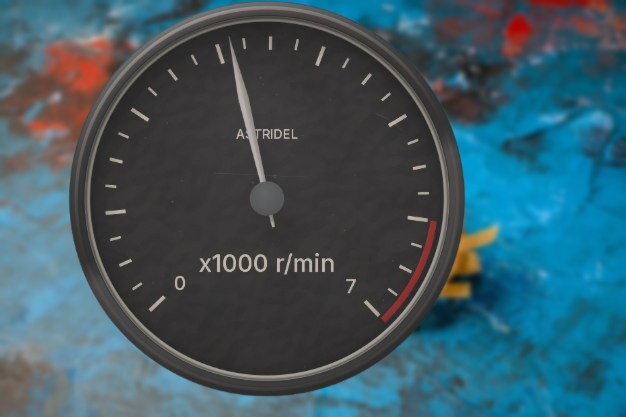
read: 3125 rpm
